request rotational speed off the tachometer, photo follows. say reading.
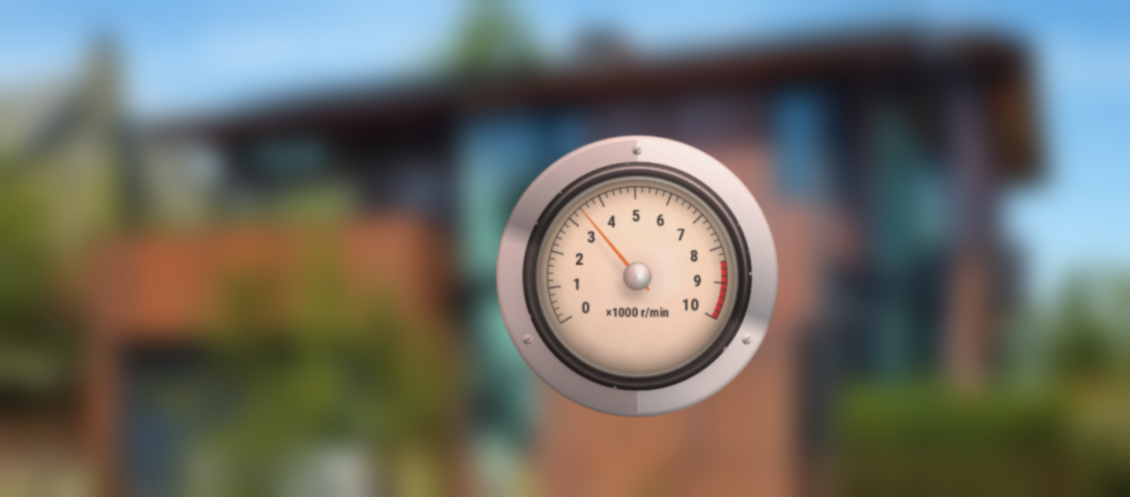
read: 3400 rpm
